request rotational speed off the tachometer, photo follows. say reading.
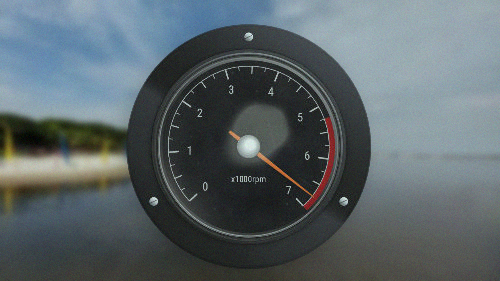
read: 6750 rpm
